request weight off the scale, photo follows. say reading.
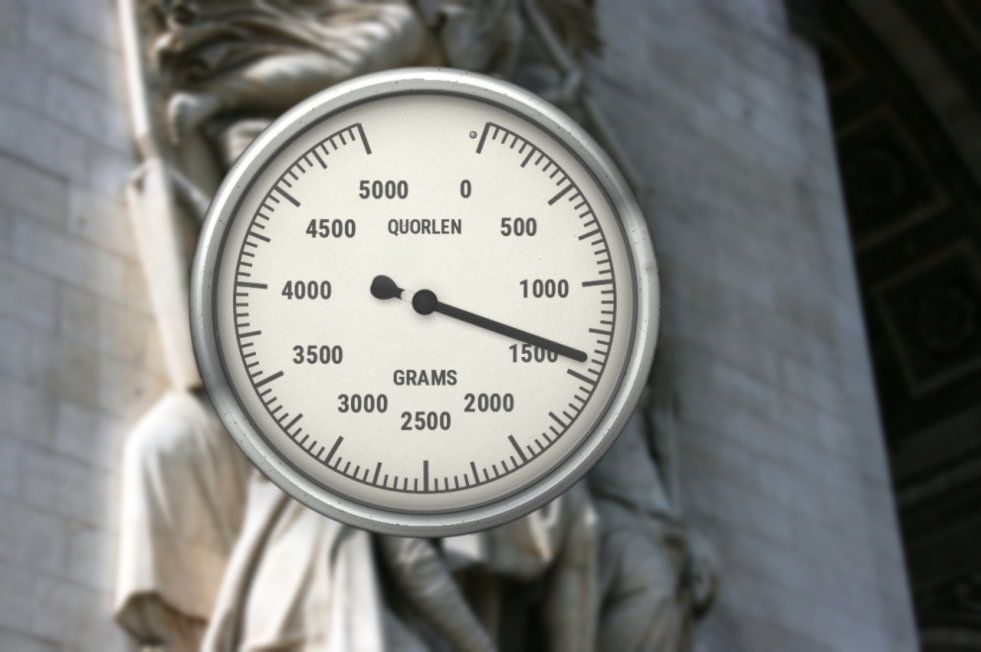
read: 1400 g
